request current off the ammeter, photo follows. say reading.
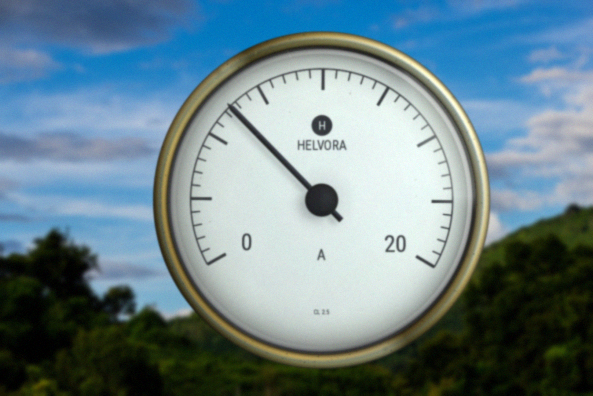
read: 6.25 A
